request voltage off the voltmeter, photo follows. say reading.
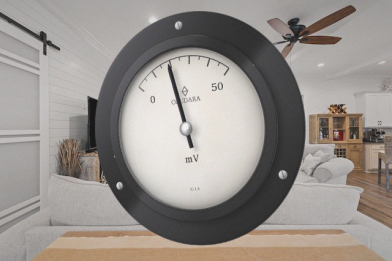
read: 20 mV
